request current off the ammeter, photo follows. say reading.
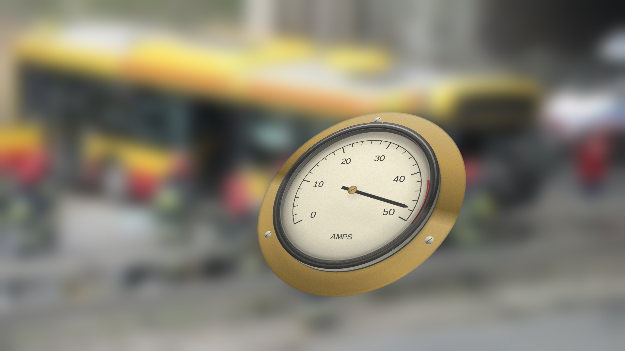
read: 48 A
